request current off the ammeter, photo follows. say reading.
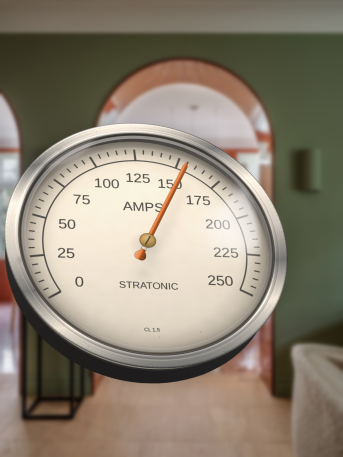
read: 155 A
